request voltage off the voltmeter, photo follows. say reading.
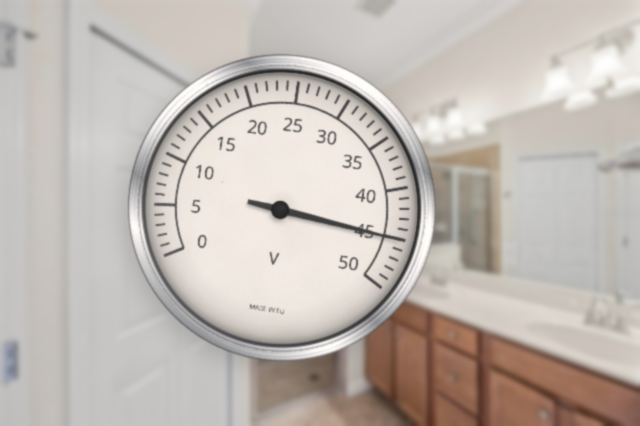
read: 45 V
